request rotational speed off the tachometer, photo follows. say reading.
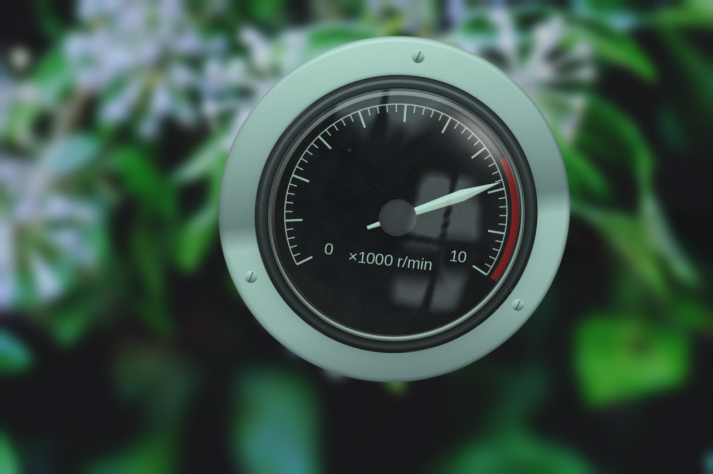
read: 7800 rpm
